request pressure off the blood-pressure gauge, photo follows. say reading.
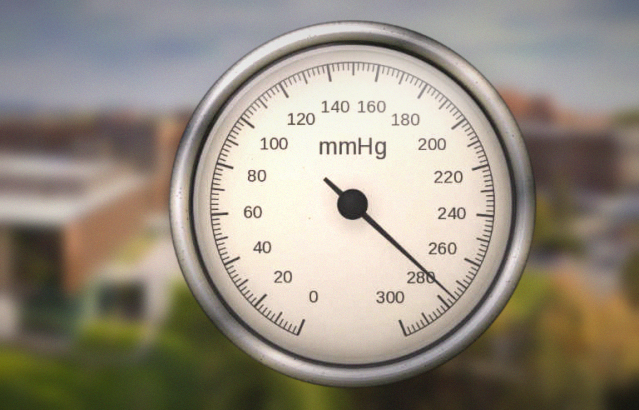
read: 276 mmHg
